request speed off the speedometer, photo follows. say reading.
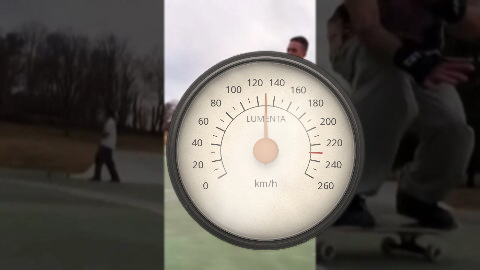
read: 130 km/h
